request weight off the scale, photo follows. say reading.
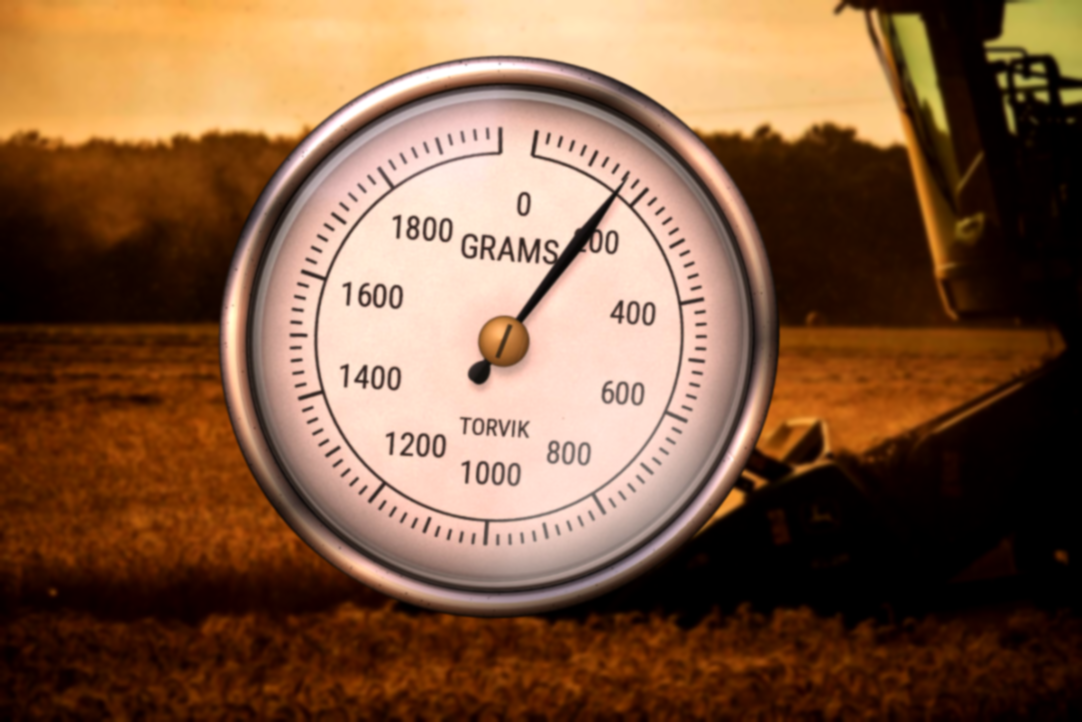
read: 160 g
